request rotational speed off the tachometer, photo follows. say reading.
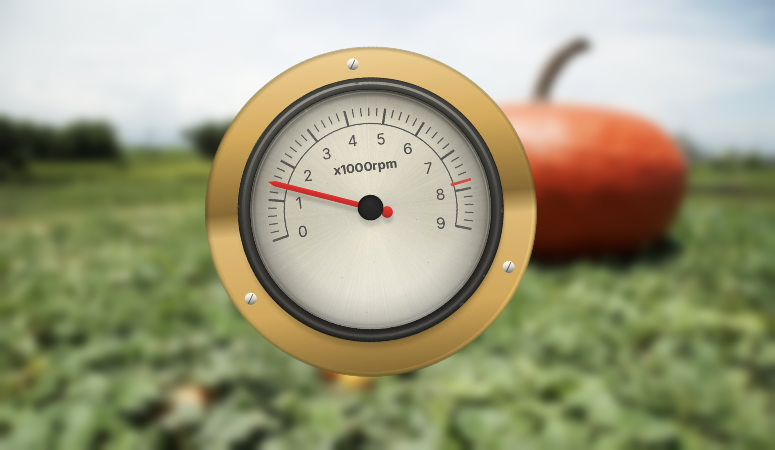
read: 1400 rpm
